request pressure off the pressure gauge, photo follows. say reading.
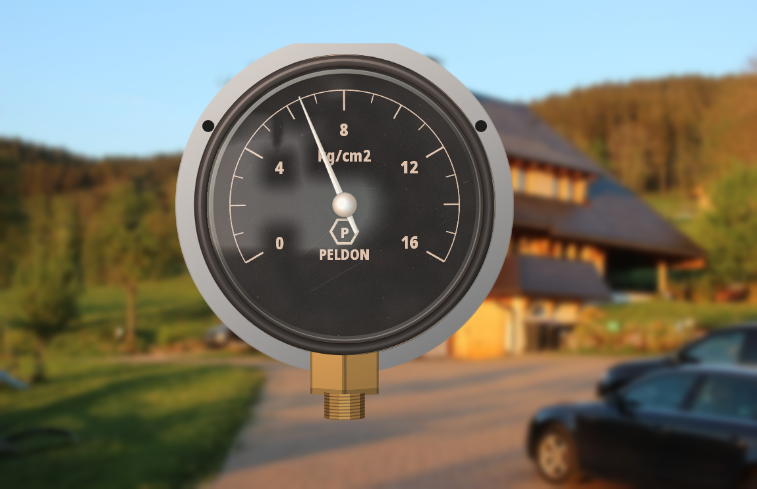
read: 6.5 kg/cm²
